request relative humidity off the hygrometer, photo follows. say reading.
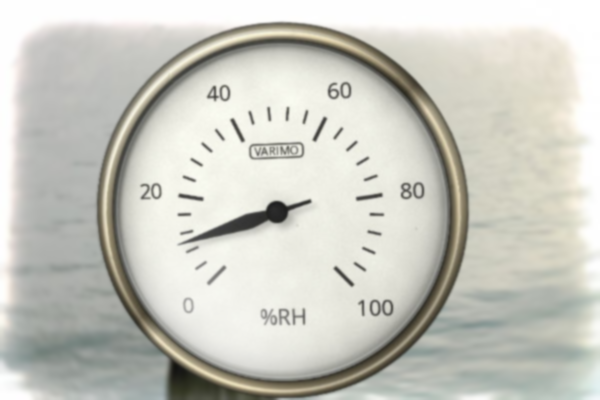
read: 10 %
